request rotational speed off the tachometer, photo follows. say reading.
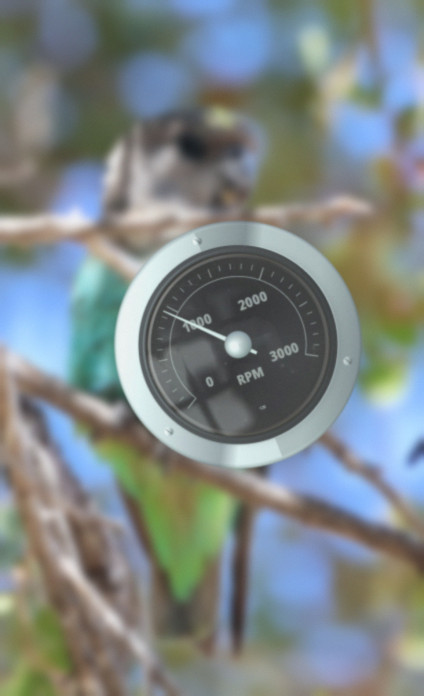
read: 950 rpm
